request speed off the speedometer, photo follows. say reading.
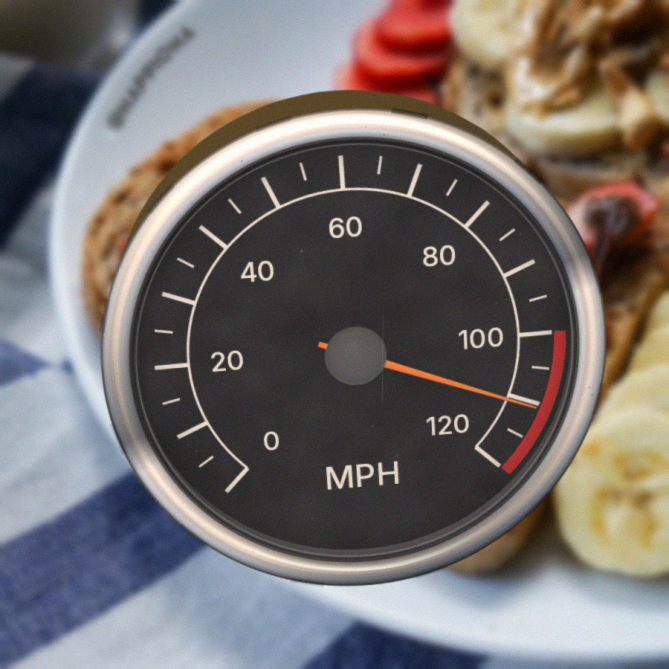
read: 110 mph
